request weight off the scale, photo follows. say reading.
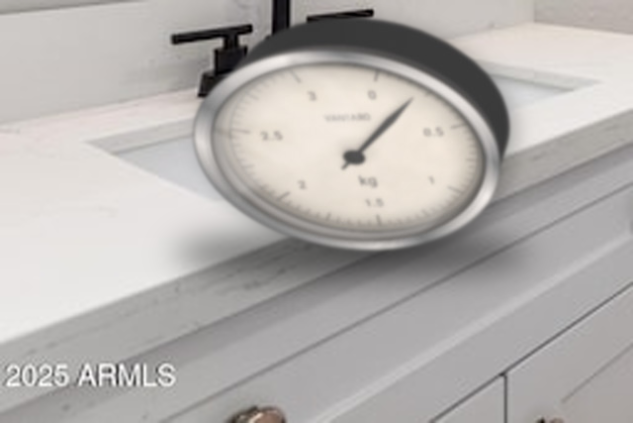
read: 0.2 kg
